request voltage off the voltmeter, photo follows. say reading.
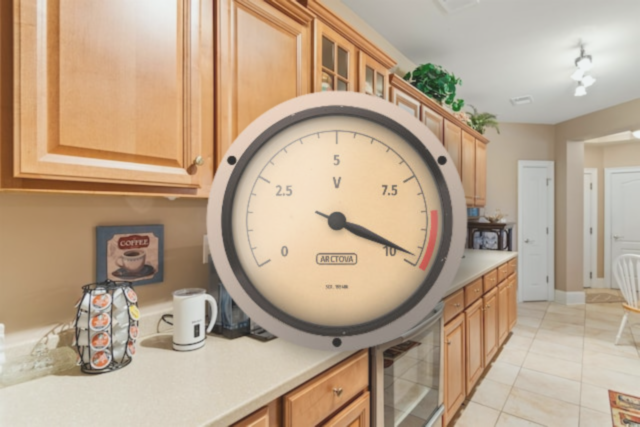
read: 9.75 V
